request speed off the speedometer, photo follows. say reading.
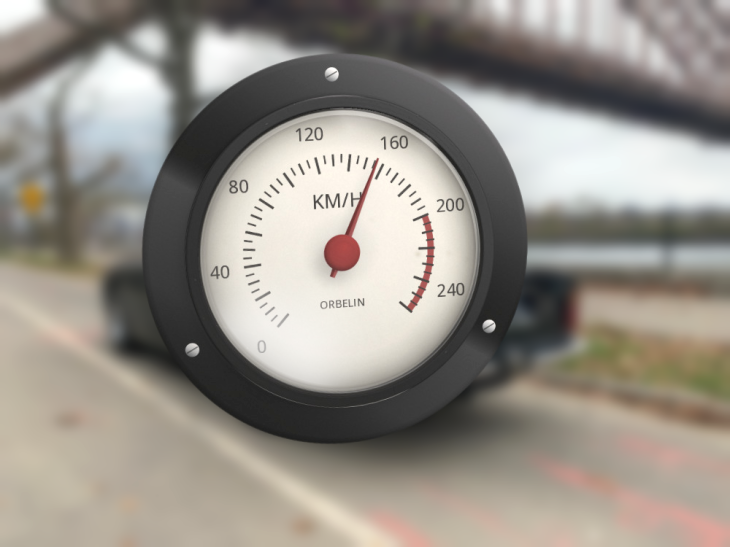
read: 155 km/h
